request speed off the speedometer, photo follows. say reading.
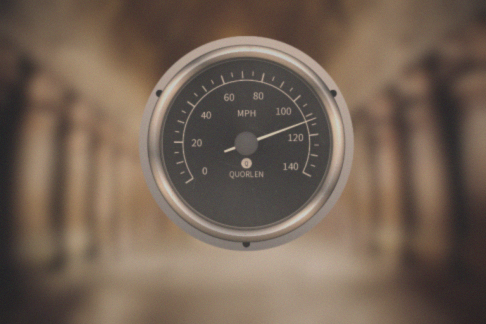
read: 112.5 mph
